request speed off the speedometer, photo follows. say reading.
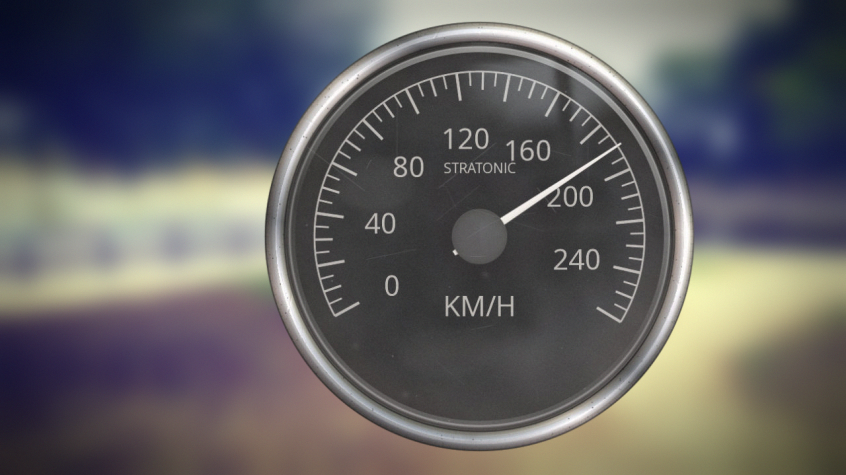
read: 190 km/h
